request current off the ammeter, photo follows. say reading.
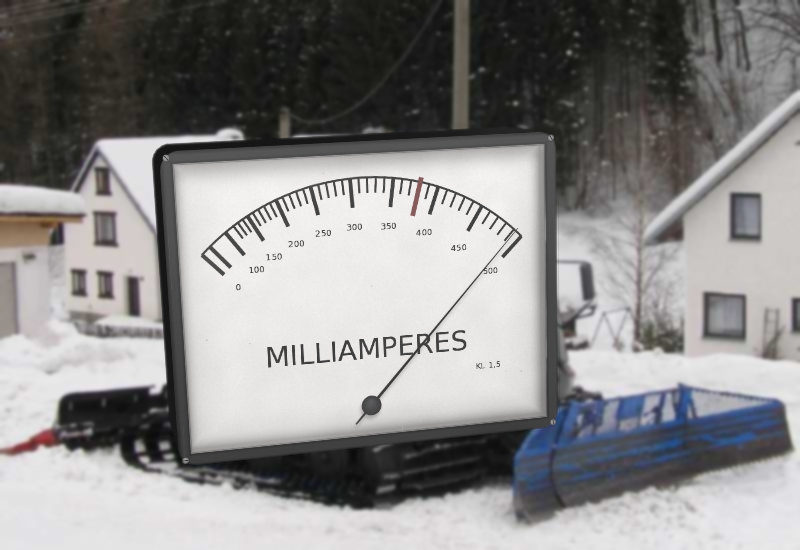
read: 490 mA
